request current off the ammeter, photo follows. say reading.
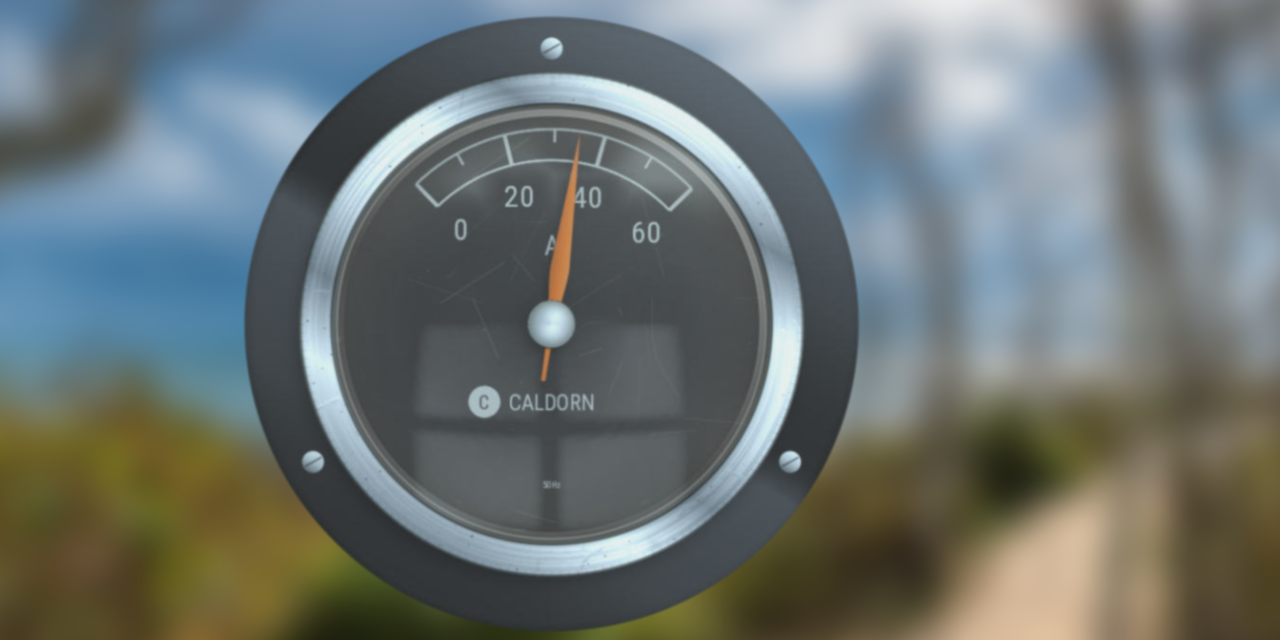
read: 35 A
